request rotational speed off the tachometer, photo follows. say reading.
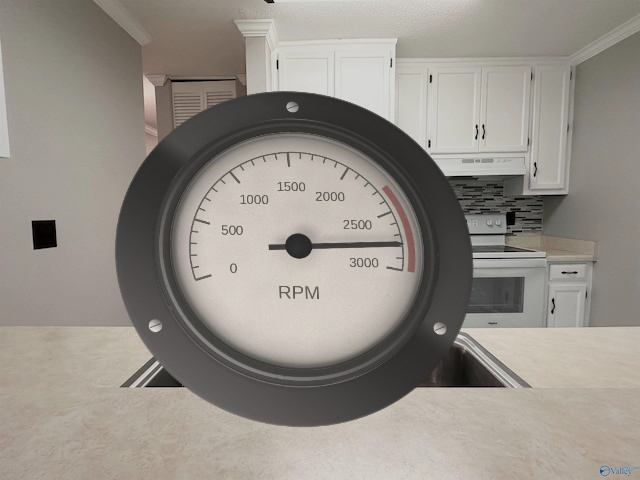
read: 2800 rpm
